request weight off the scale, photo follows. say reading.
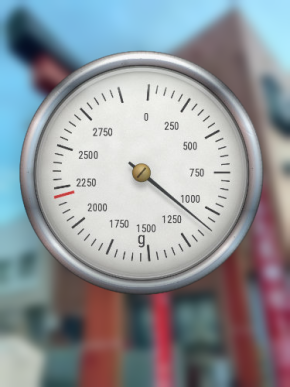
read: 1100 g
